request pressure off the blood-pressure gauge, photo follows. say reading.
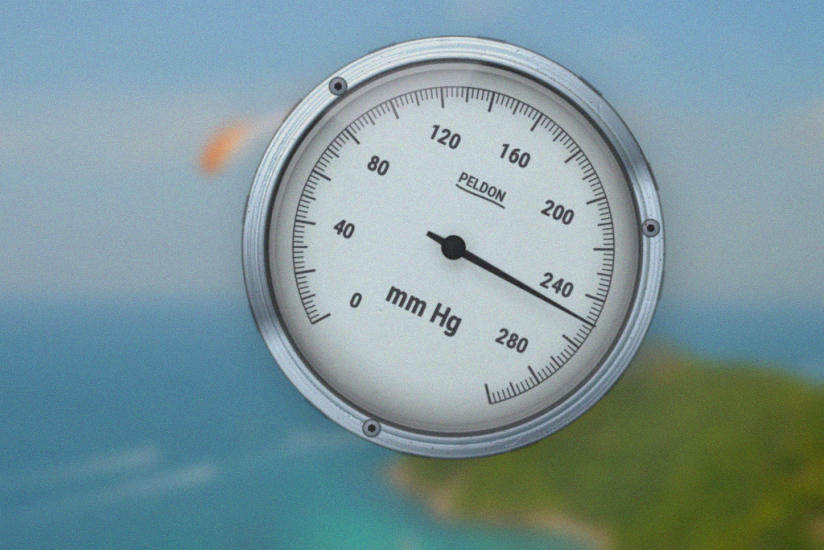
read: 250 mmHg
